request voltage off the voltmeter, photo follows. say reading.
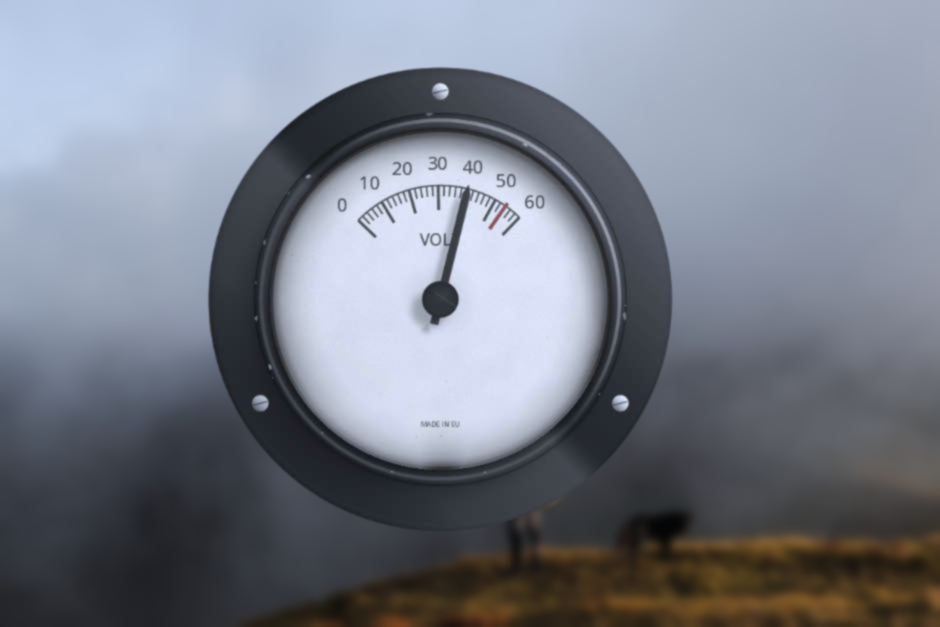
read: 40 V
